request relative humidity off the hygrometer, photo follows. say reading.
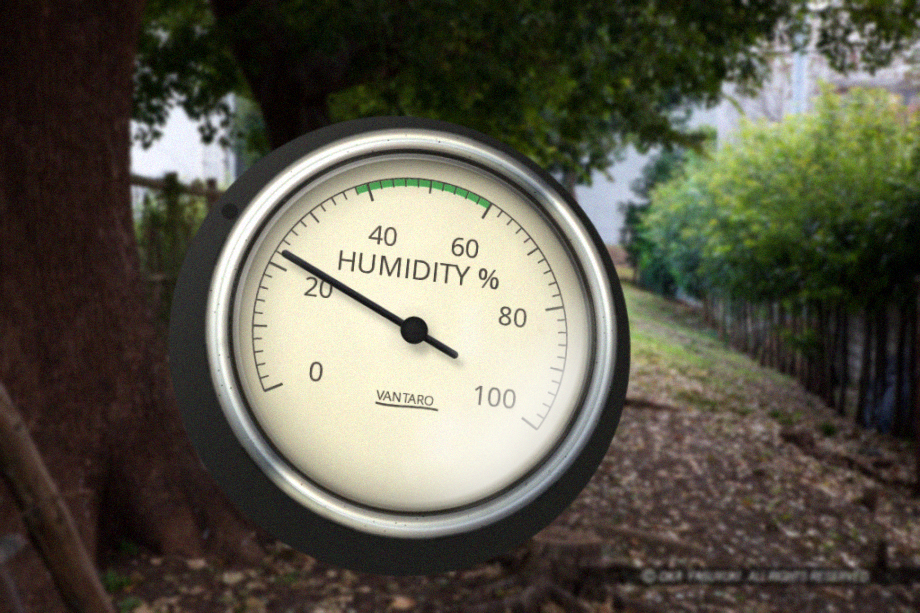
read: 22 %
